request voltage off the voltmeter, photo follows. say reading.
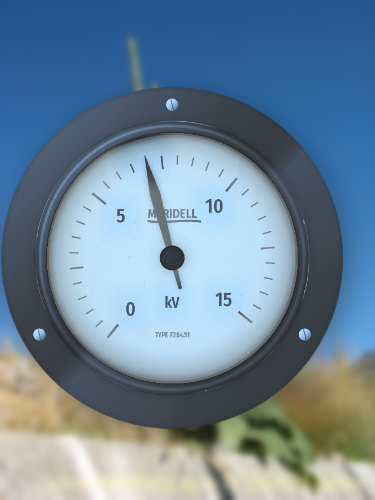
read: 7 kV
